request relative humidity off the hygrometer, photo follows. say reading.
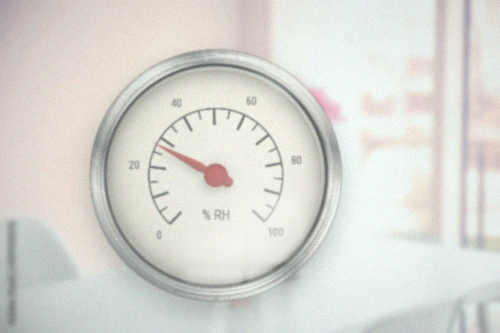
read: 27.5 %
